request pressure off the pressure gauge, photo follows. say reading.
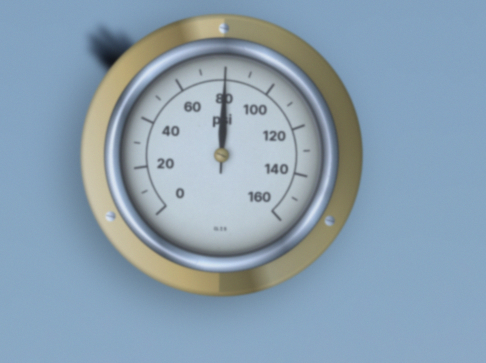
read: 80 psi
